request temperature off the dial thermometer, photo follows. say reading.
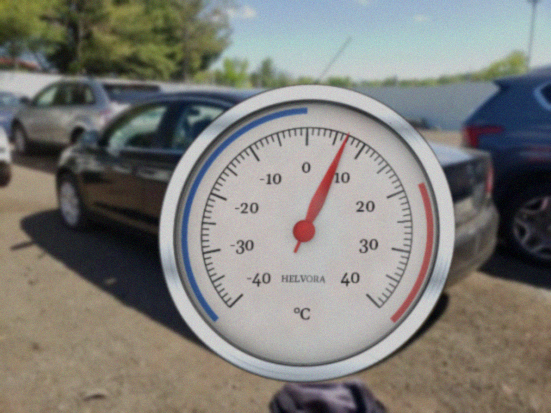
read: 7 °C
